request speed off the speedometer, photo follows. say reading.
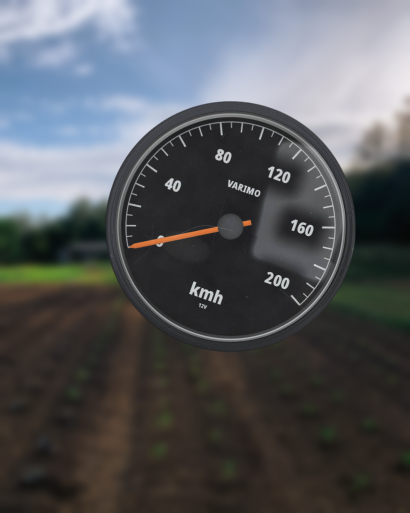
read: 0 km/h
